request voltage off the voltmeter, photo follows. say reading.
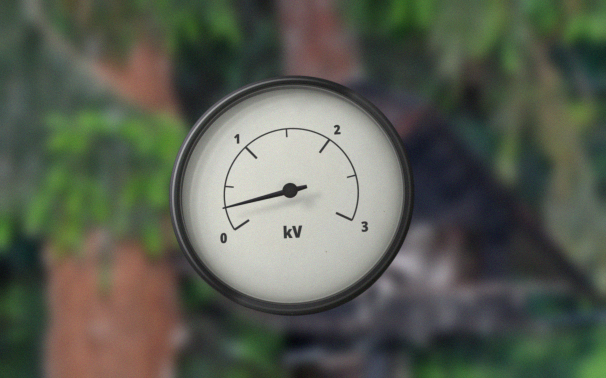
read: 0.25 kV
